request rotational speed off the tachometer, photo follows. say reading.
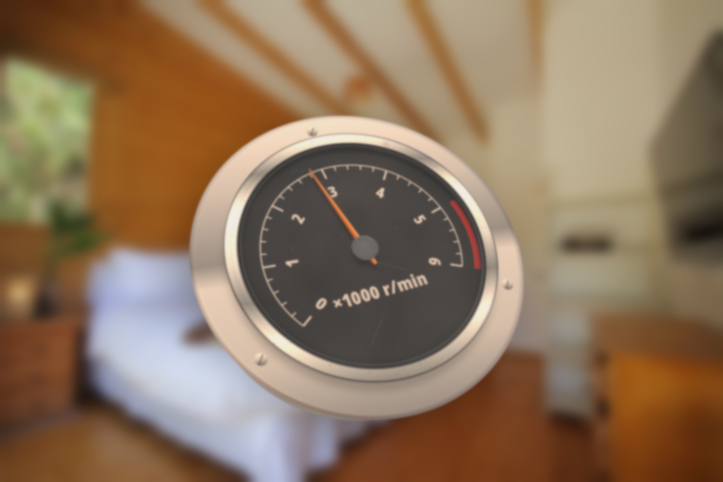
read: 2800 rpm
